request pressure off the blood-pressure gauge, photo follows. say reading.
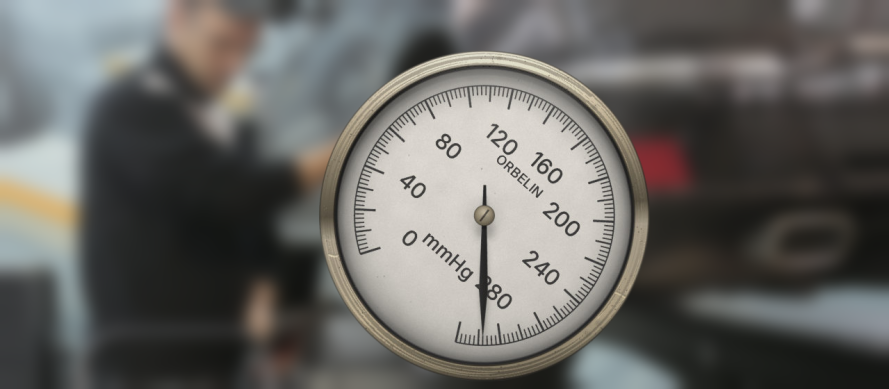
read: 288 mmHg
